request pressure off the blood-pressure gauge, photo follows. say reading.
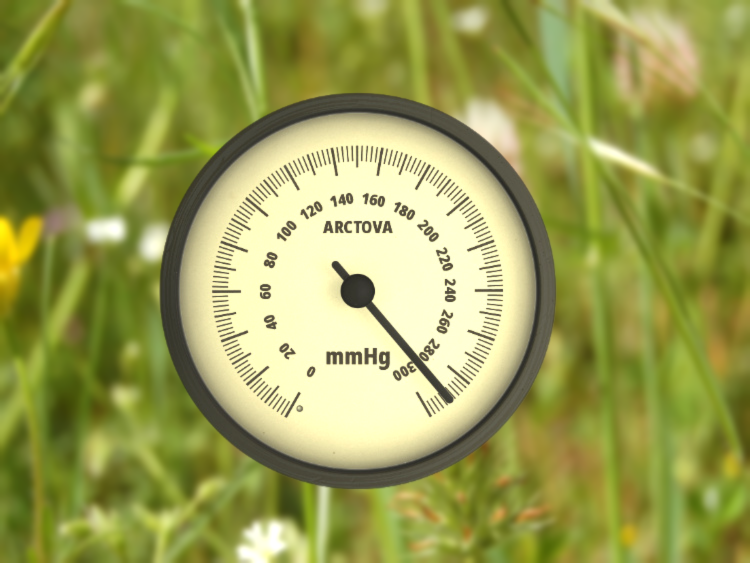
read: 290 mmHg
